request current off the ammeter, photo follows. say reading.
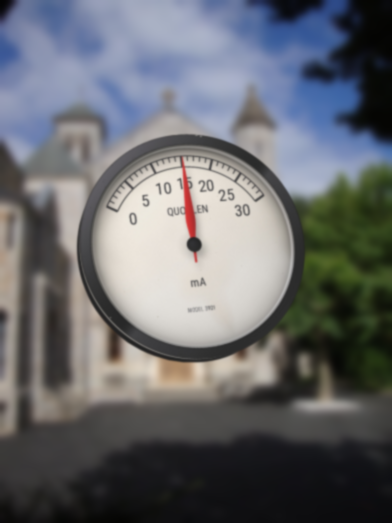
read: 15 mA
